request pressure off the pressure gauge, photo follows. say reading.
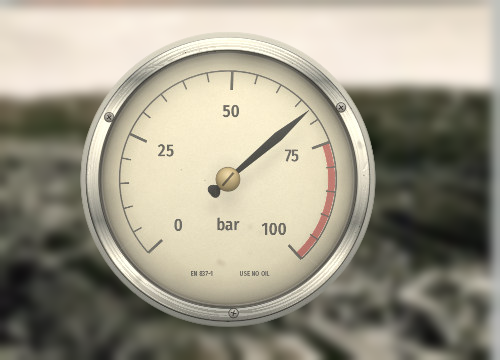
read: 67.5 bar
